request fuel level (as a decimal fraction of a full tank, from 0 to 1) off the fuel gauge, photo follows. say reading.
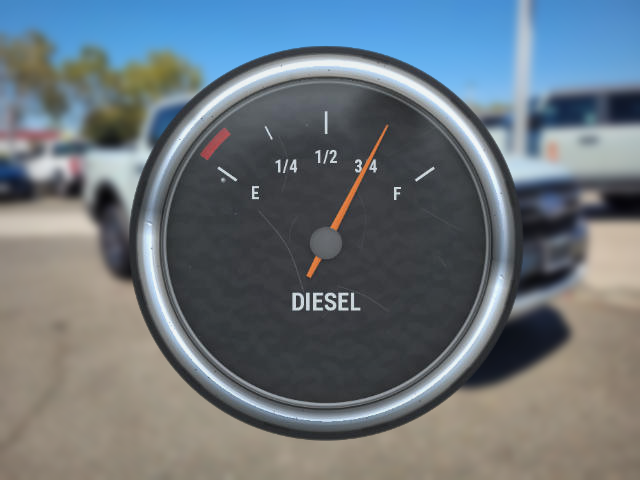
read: 0.75
